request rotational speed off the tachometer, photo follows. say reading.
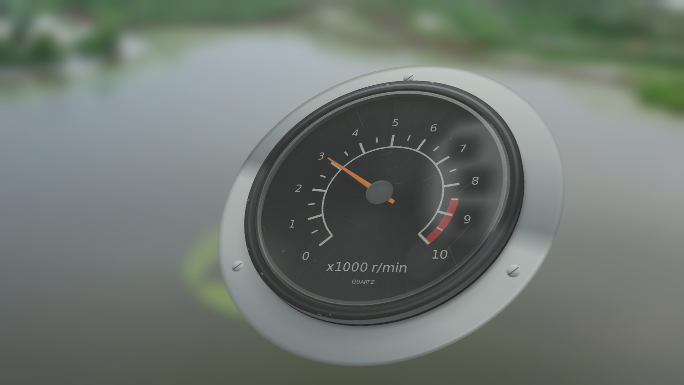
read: 3000 rpm
